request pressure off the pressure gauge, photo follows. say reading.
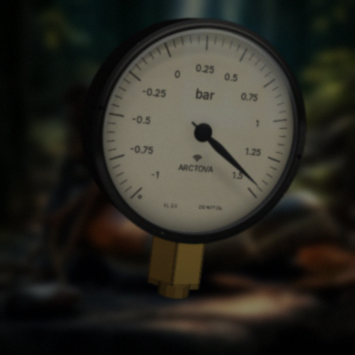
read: 1.45 bar
